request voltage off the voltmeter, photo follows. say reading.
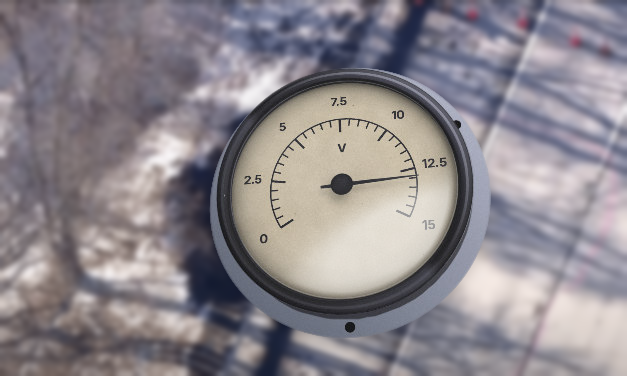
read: 13 V
